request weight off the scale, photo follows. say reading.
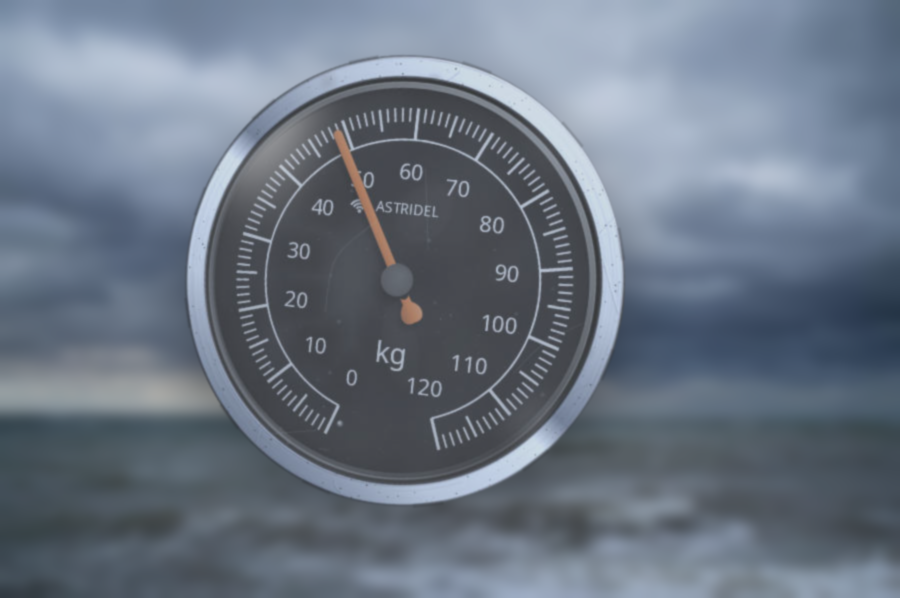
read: 49 kg
